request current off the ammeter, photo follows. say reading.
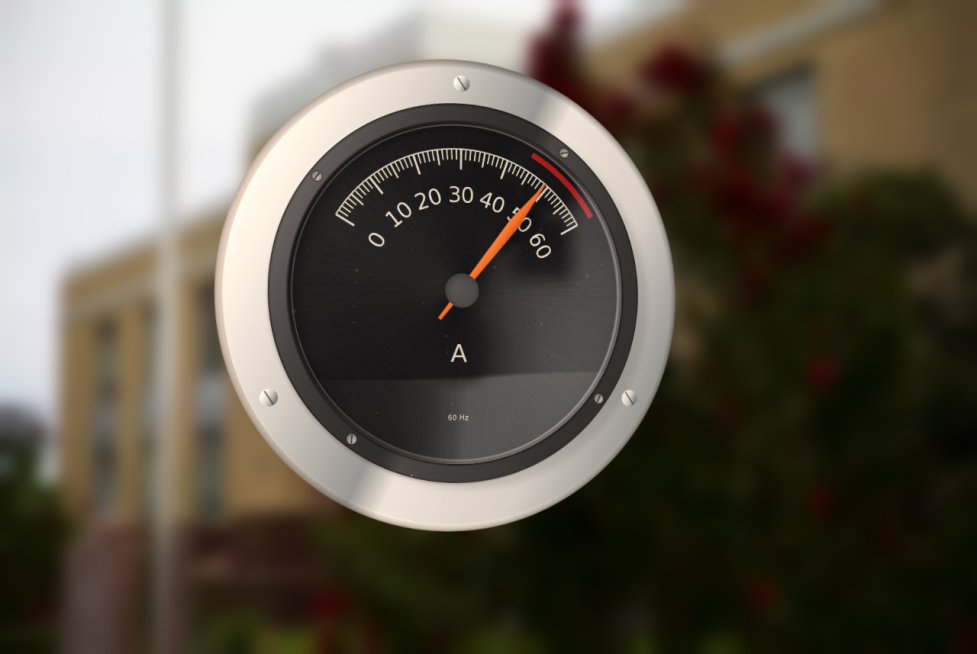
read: 49 A
